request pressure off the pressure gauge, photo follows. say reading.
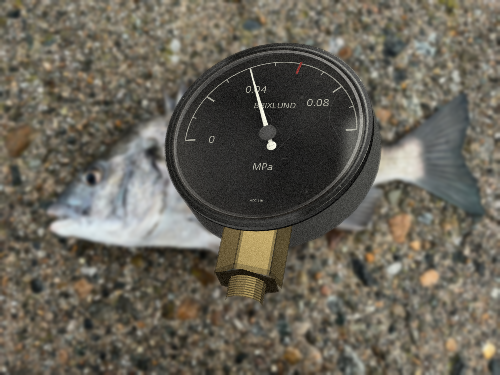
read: 0.04 MPa
